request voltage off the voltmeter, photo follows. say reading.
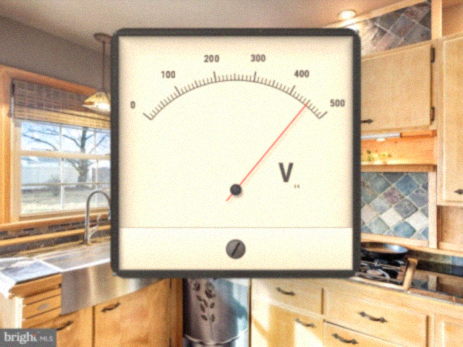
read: 450 V
